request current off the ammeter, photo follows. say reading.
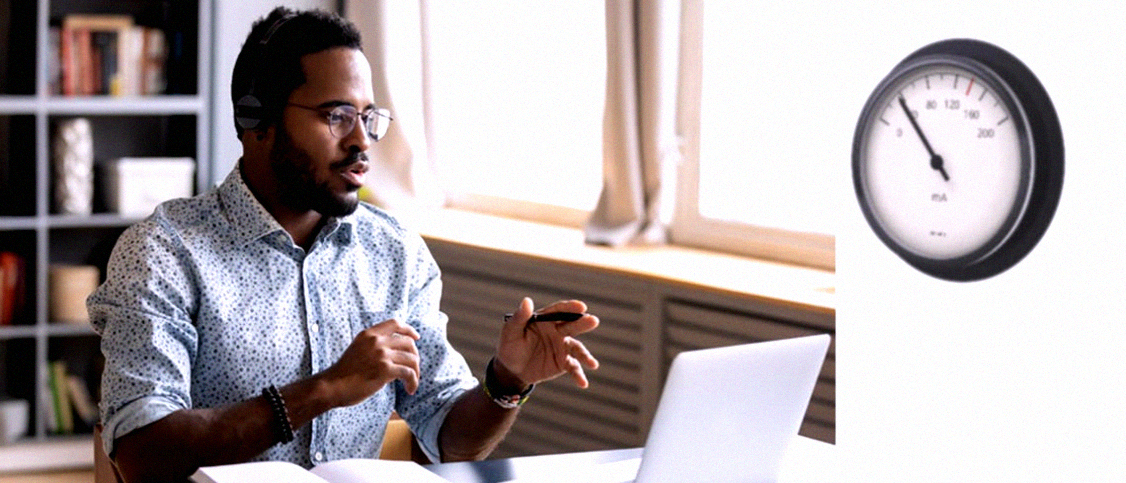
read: 40 mA
